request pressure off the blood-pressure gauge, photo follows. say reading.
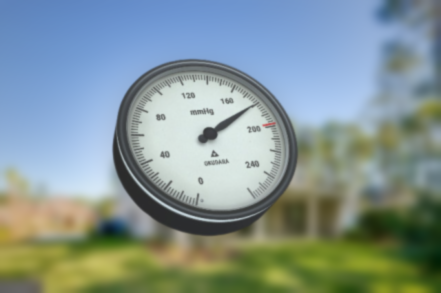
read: 180 mmHg
